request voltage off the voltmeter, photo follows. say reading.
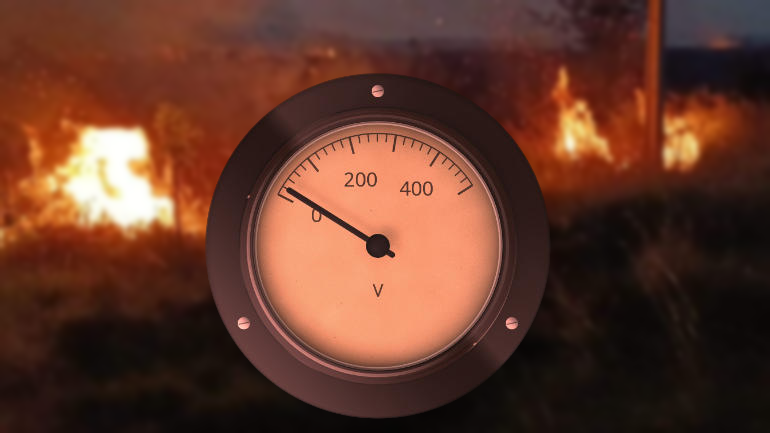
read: 20 V
